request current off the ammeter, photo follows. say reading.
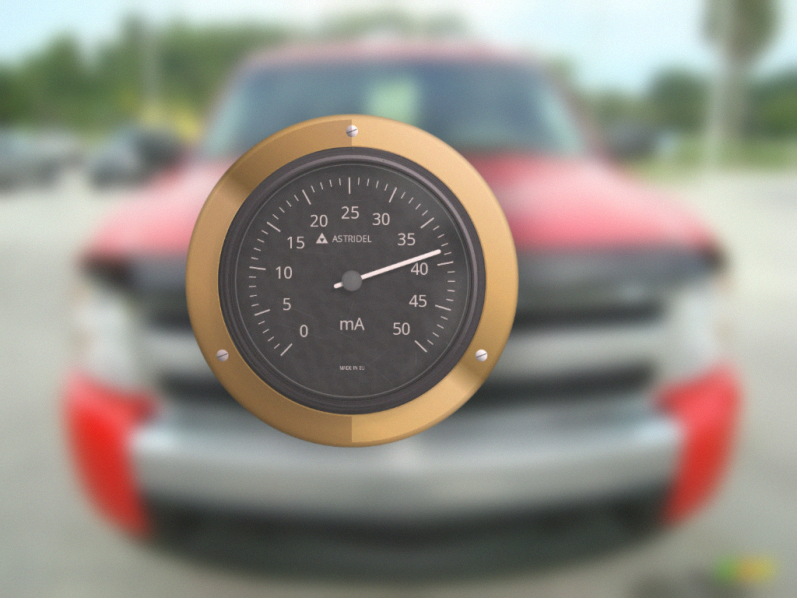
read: 38.5 mA
